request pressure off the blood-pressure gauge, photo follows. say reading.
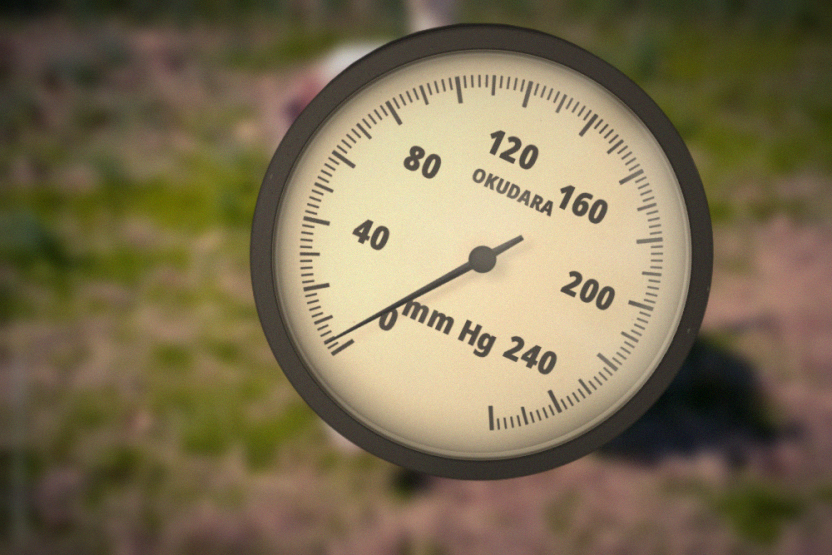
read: 4 mmHg
